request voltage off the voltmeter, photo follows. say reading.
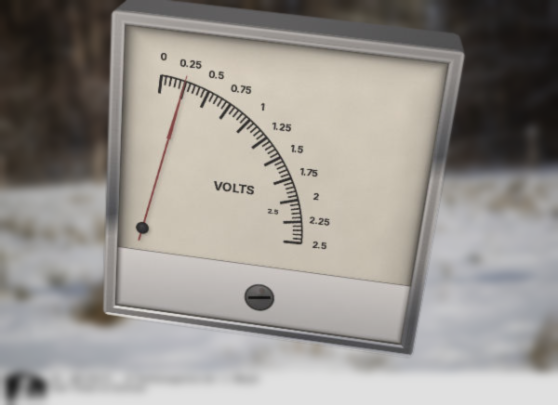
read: 0.25 V
